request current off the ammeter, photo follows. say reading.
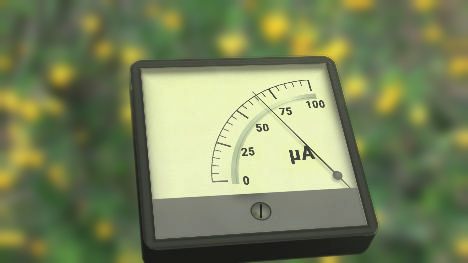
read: 65 µA
